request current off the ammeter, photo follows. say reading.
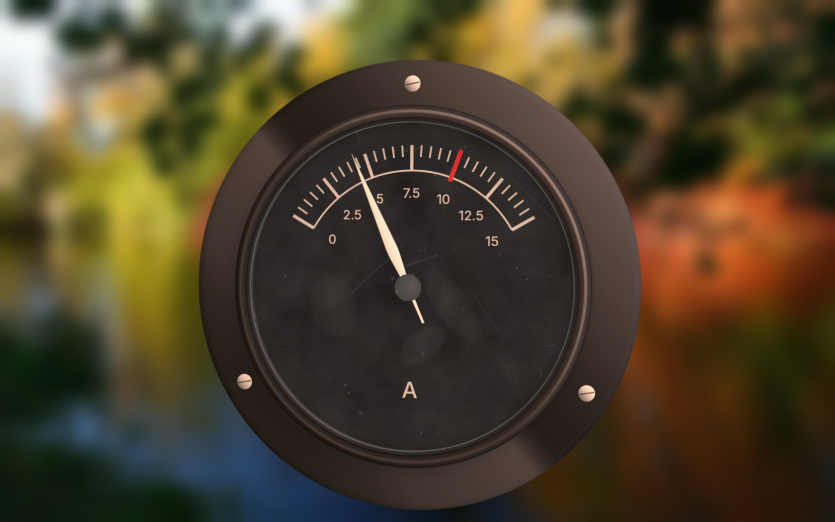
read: 4.5 A
